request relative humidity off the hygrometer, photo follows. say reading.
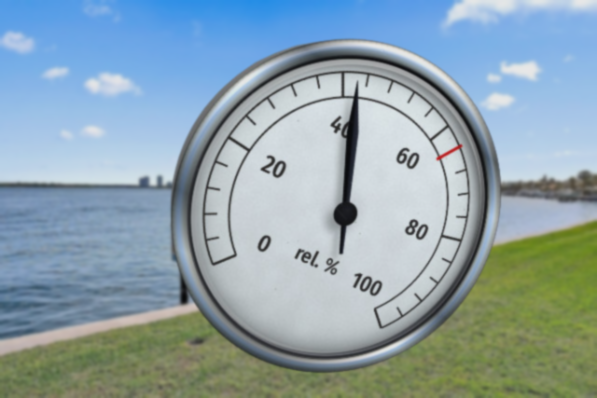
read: 42 %
